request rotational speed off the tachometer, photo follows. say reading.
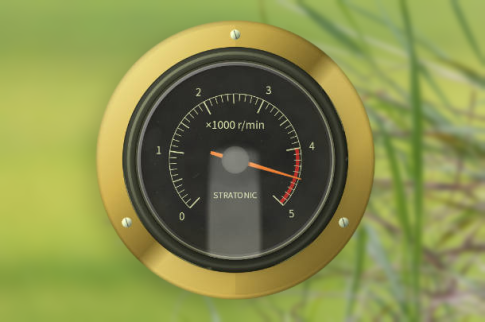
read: 4500 rpm
